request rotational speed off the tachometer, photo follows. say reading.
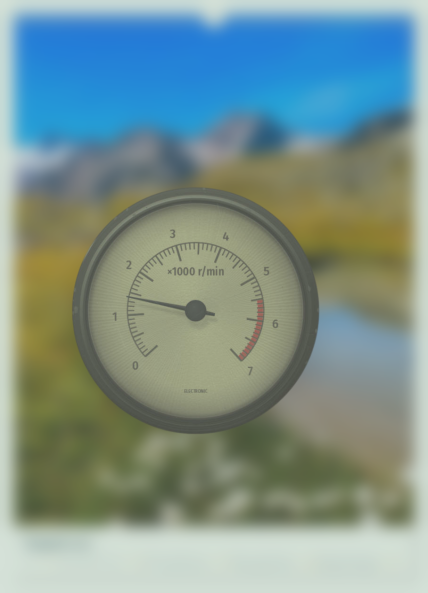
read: 1400 rpm
